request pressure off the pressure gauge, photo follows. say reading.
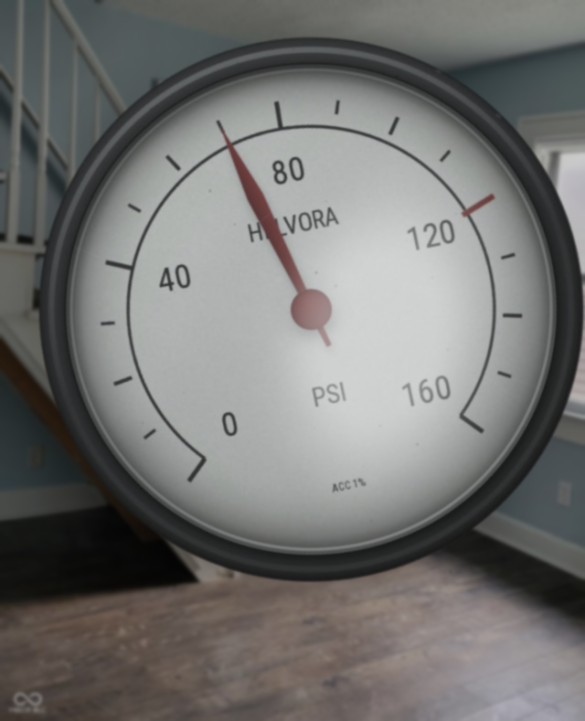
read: 70 psi
